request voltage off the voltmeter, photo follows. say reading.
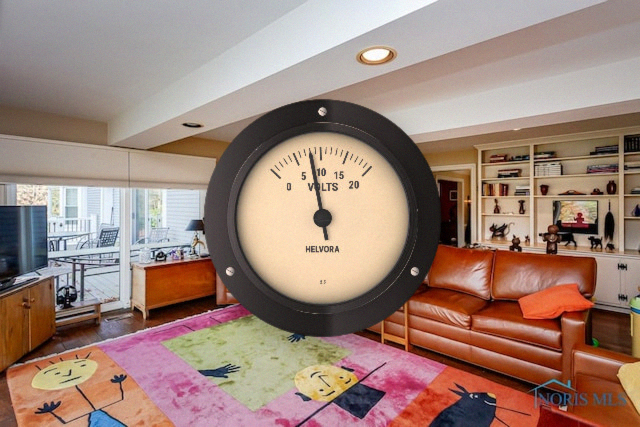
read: 8 V
